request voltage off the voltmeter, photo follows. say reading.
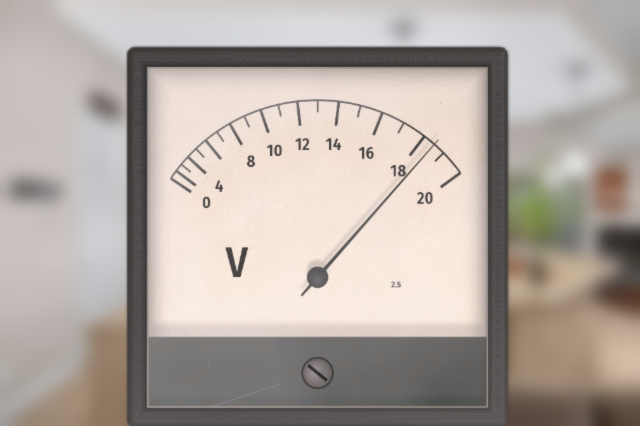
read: 18.5 V
